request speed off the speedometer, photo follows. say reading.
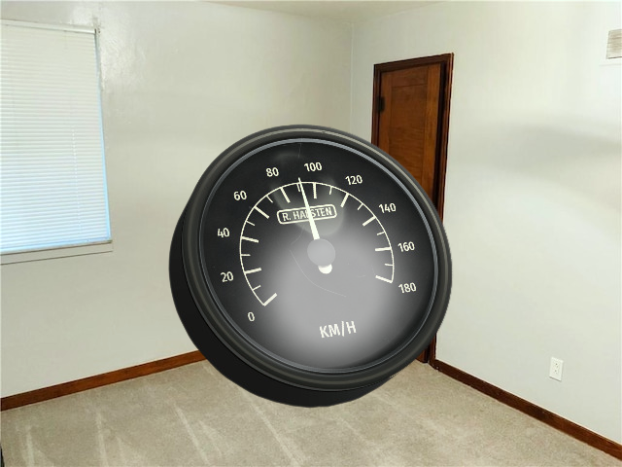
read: 90 km/h
